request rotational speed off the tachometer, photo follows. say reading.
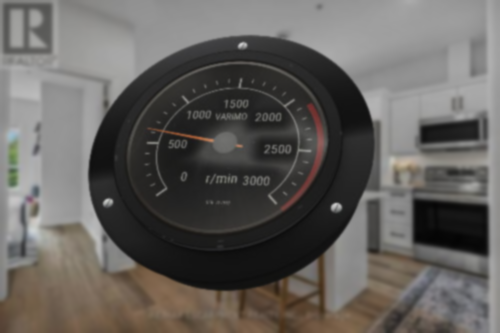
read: 600 rpm
